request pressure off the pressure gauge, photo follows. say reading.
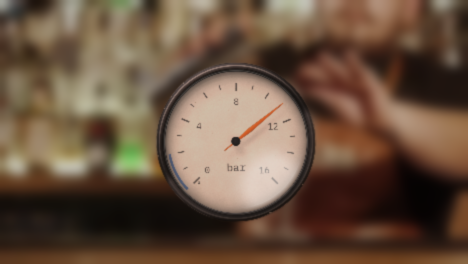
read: 11 bar
